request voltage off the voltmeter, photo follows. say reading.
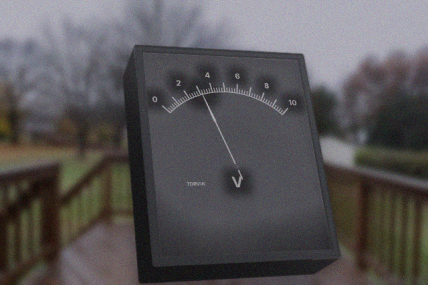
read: 3 V
